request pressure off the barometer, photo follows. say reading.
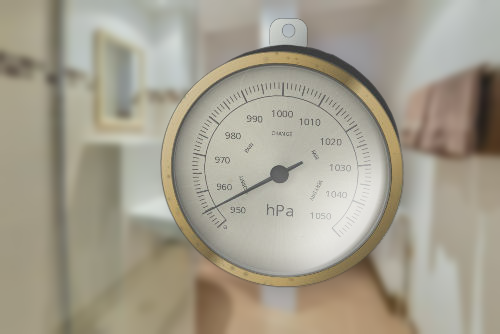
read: 955 hPa
